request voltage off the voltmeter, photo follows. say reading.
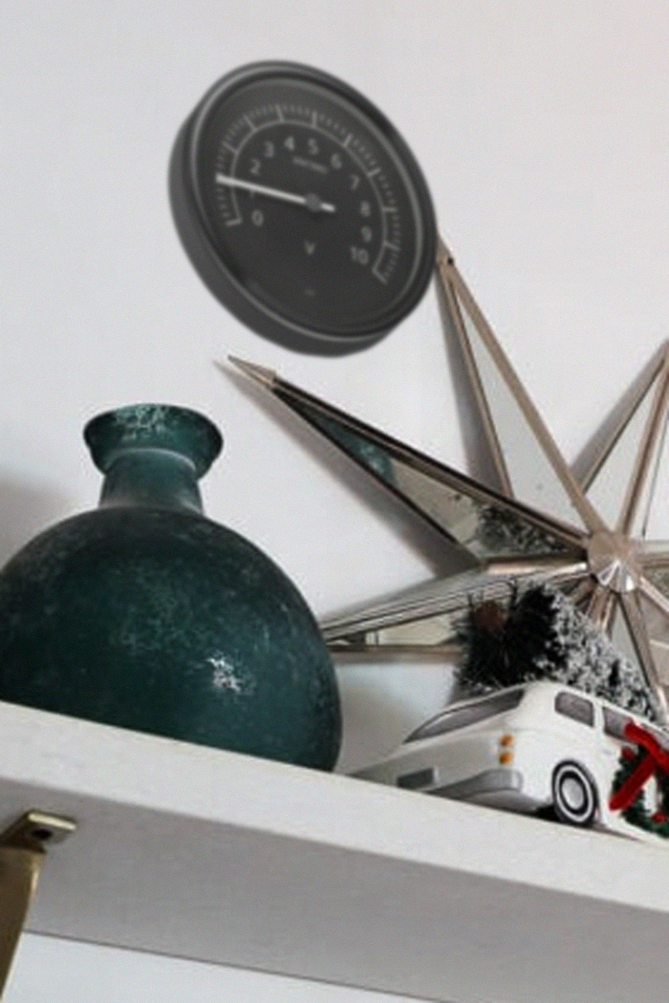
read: 1 V
